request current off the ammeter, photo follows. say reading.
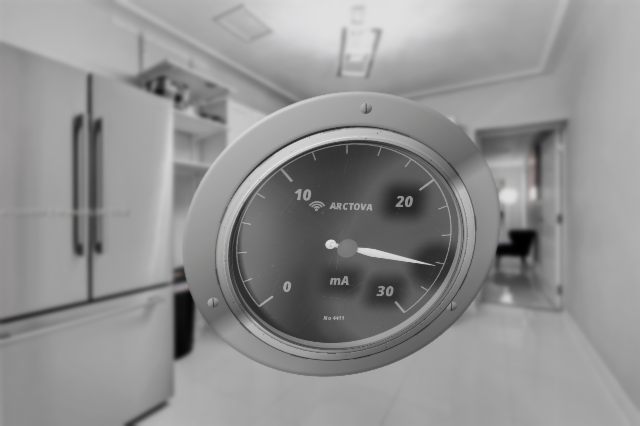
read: 26 mA
